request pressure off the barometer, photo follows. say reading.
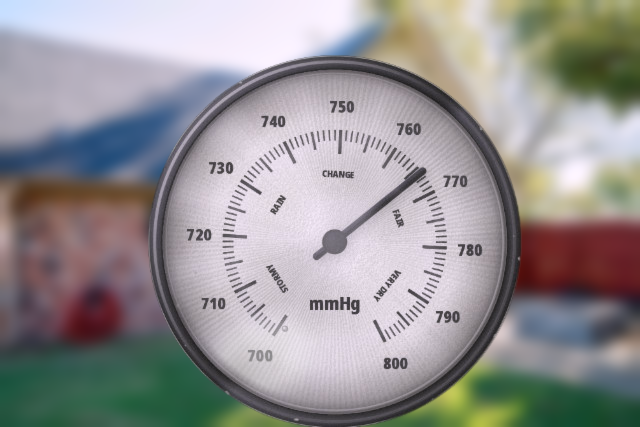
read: 766 mmHg
